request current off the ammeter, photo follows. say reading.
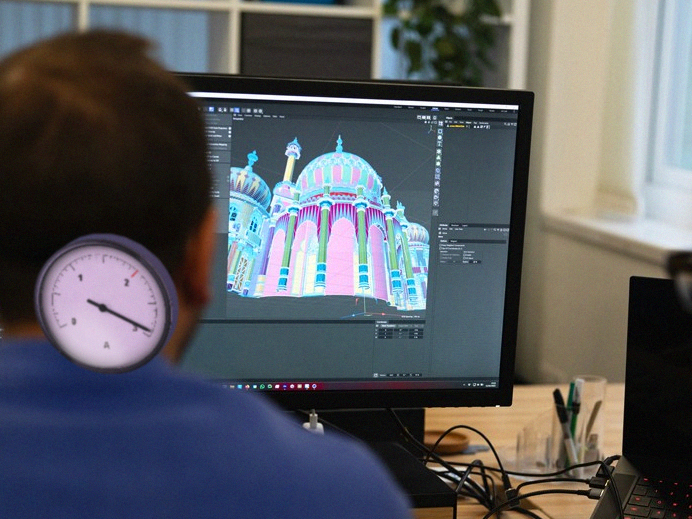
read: 2.9 A
